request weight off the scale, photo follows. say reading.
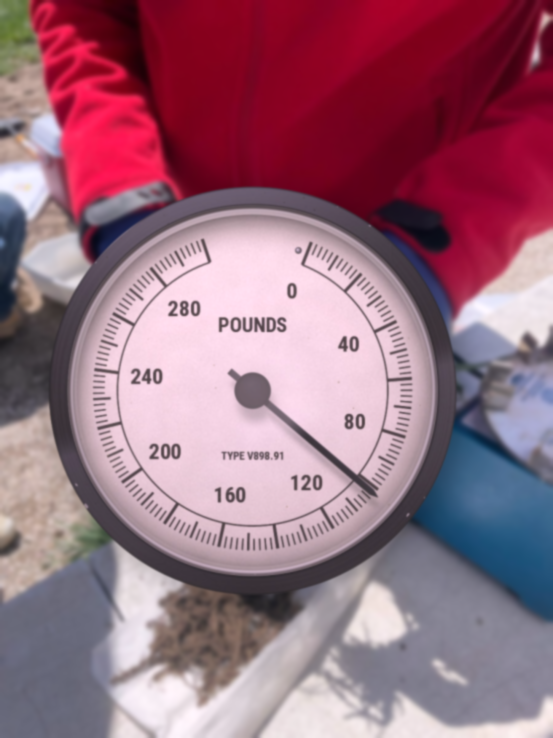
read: 102 lb
